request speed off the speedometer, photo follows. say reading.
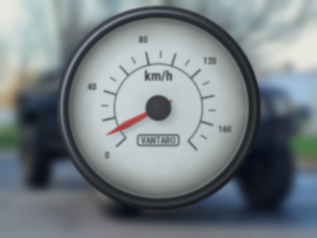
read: 10 km/h
